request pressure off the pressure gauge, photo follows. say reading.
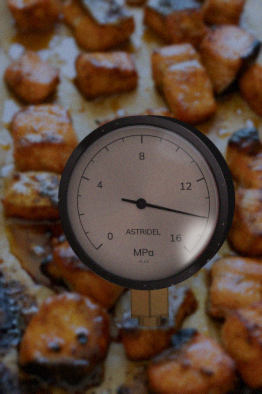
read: 14 MPa
